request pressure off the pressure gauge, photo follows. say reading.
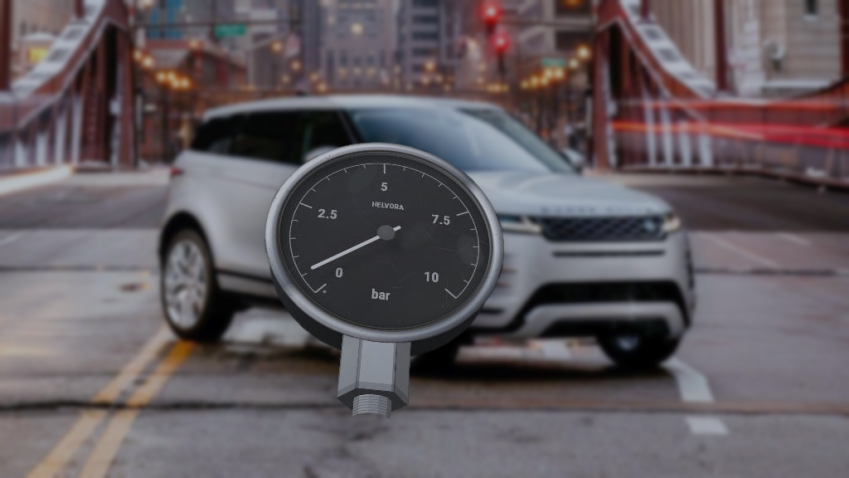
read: 0.5 bar
